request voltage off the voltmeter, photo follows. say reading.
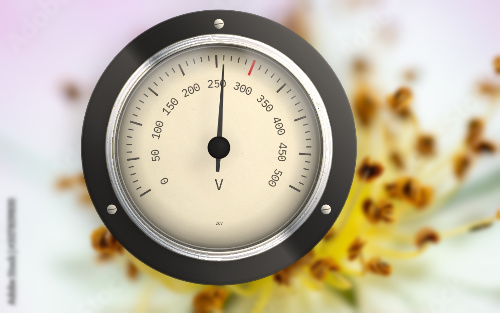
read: 260 V
